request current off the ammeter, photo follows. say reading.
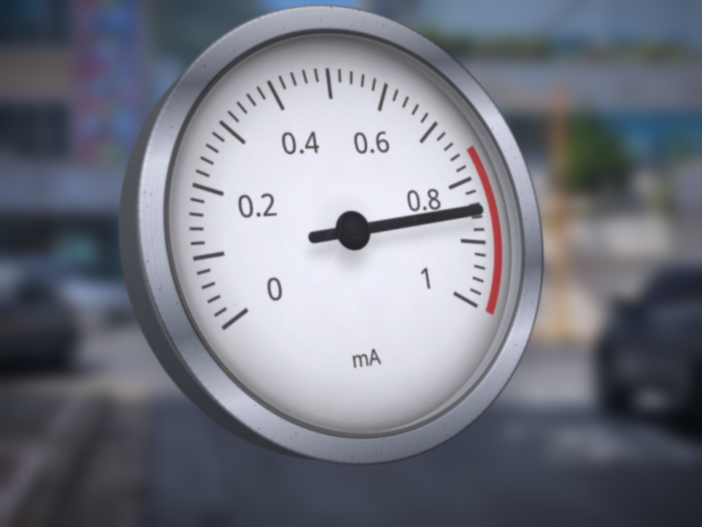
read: 0.85 mA
